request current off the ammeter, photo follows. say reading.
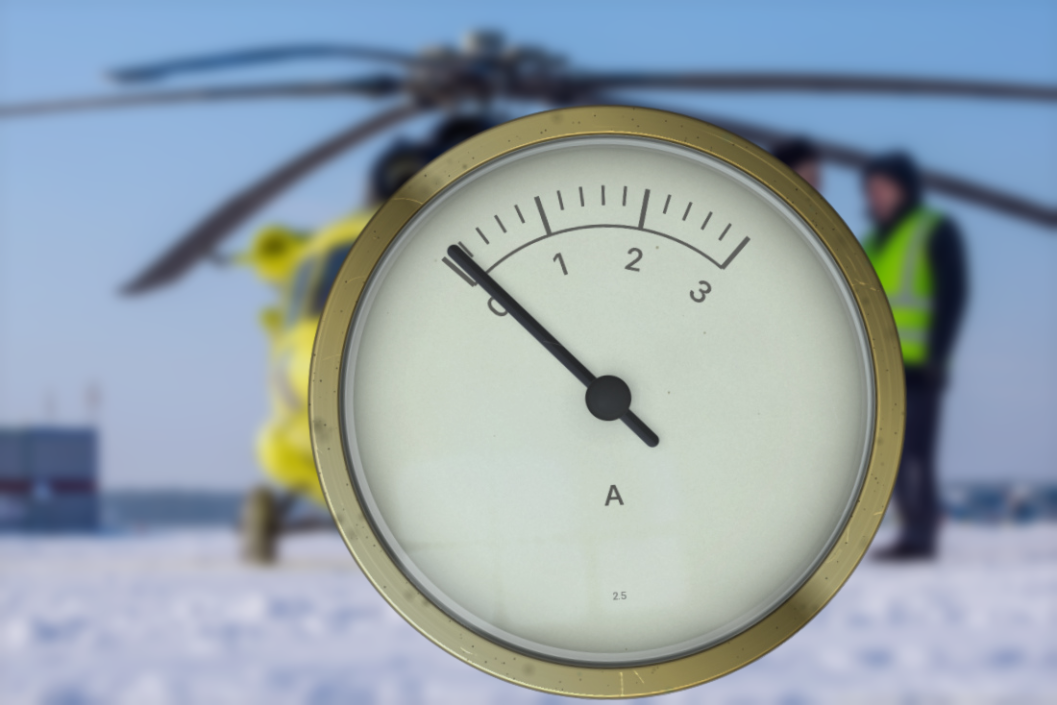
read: 0.1 A
